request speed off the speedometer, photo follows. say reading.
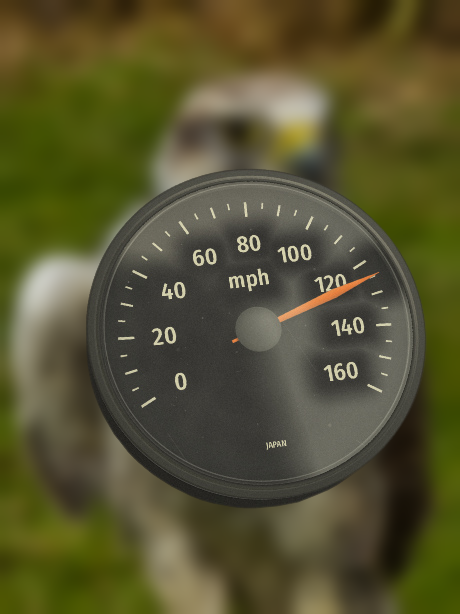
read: 125 mph
